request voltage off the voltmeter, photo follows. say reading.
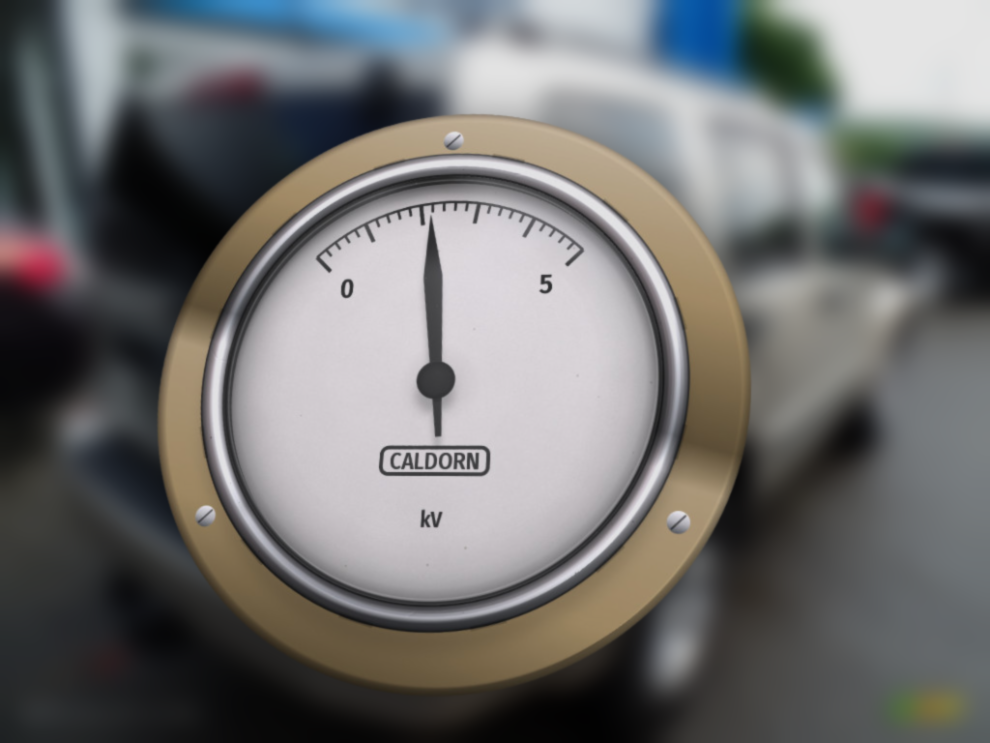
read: 2.2 kV
